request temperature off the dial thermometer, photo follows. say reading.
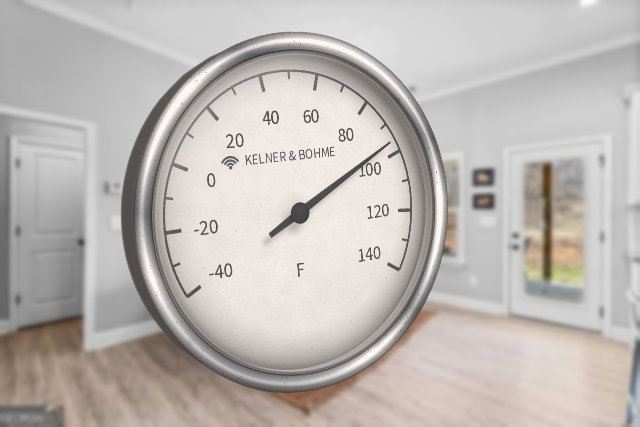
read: 95 °F
